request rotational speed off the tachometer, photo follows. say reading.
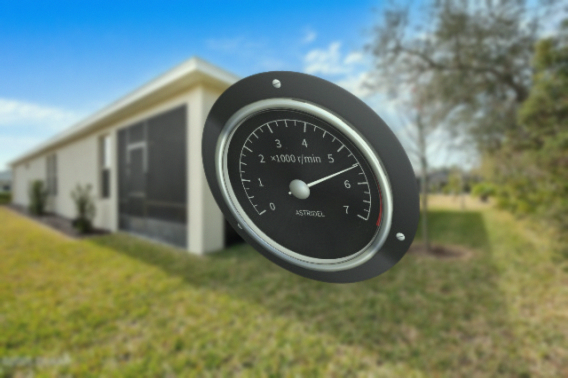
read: 5500 rpm
